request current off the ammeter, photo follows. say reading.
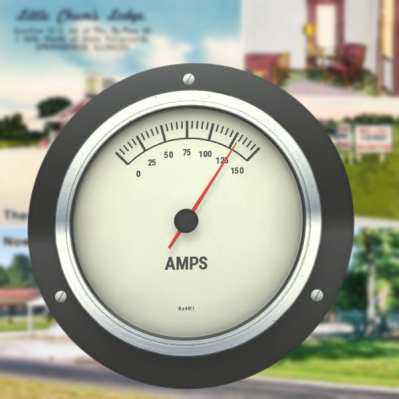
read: 130 A
